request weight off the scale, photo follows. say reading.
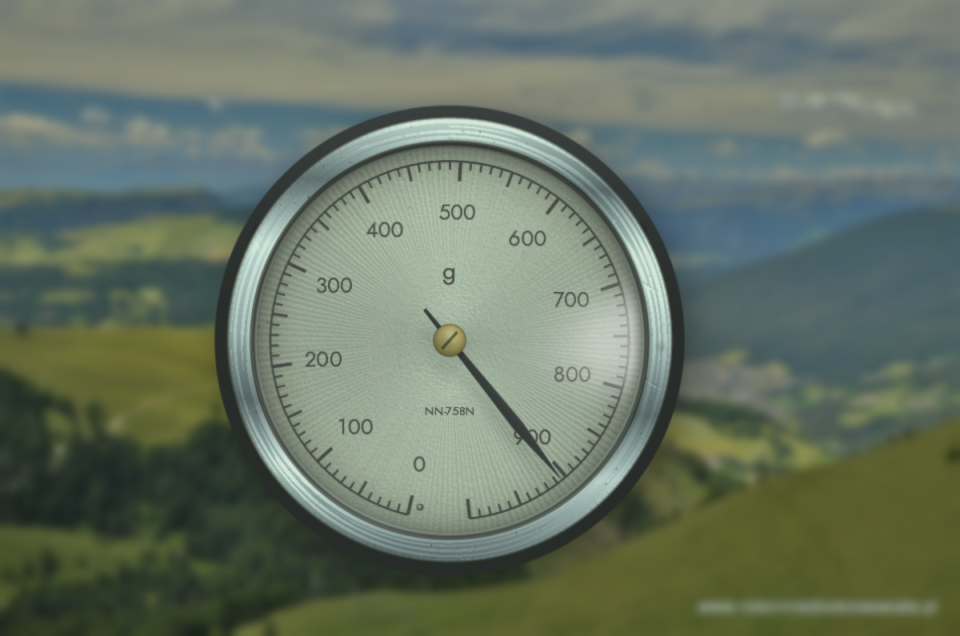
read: 905 g
